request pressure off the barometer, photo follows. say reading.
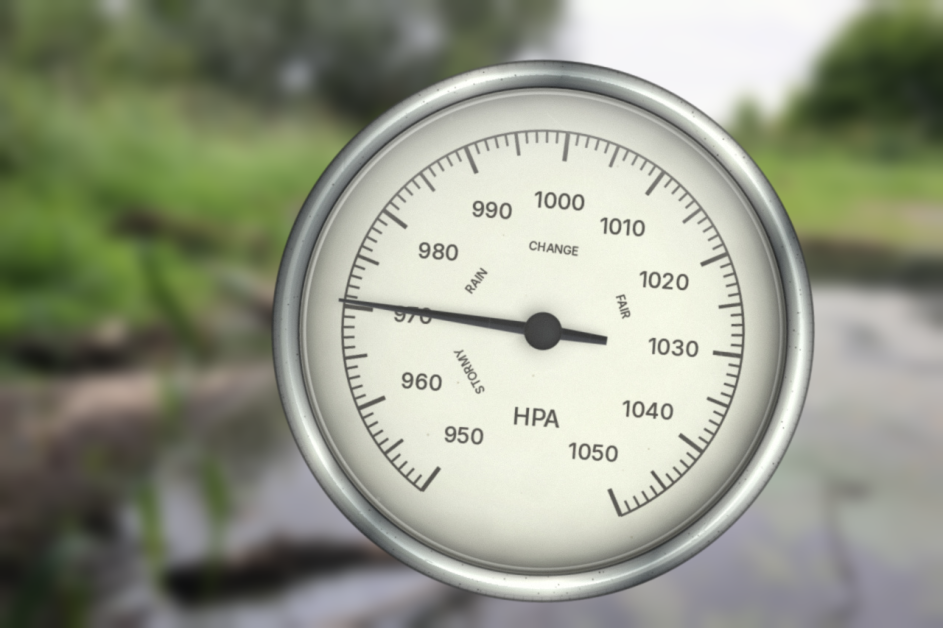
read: 970.5 hPa
